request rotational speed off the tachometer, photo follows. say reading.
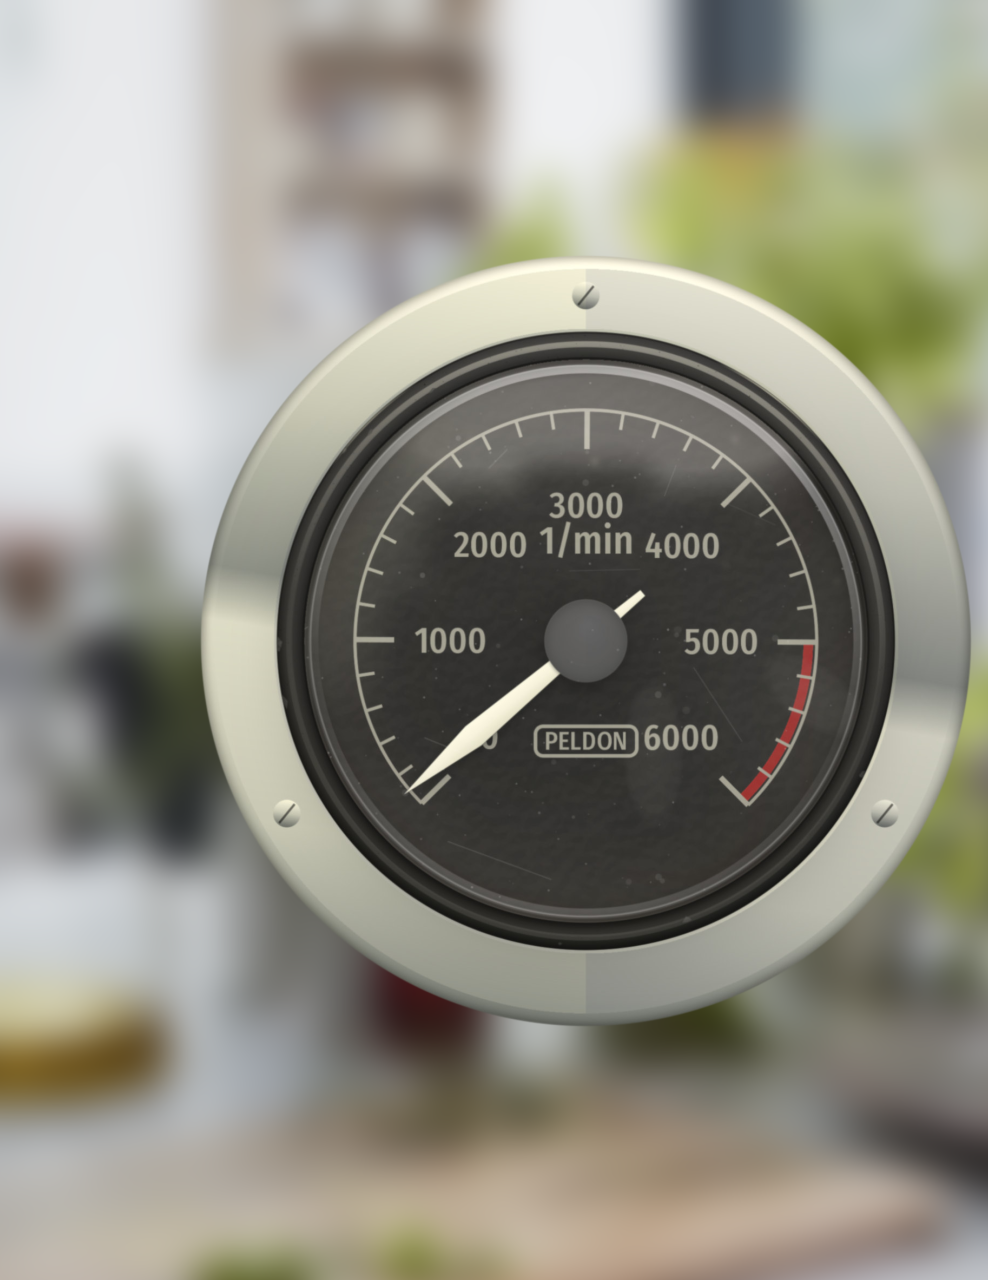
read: 100 rpm
